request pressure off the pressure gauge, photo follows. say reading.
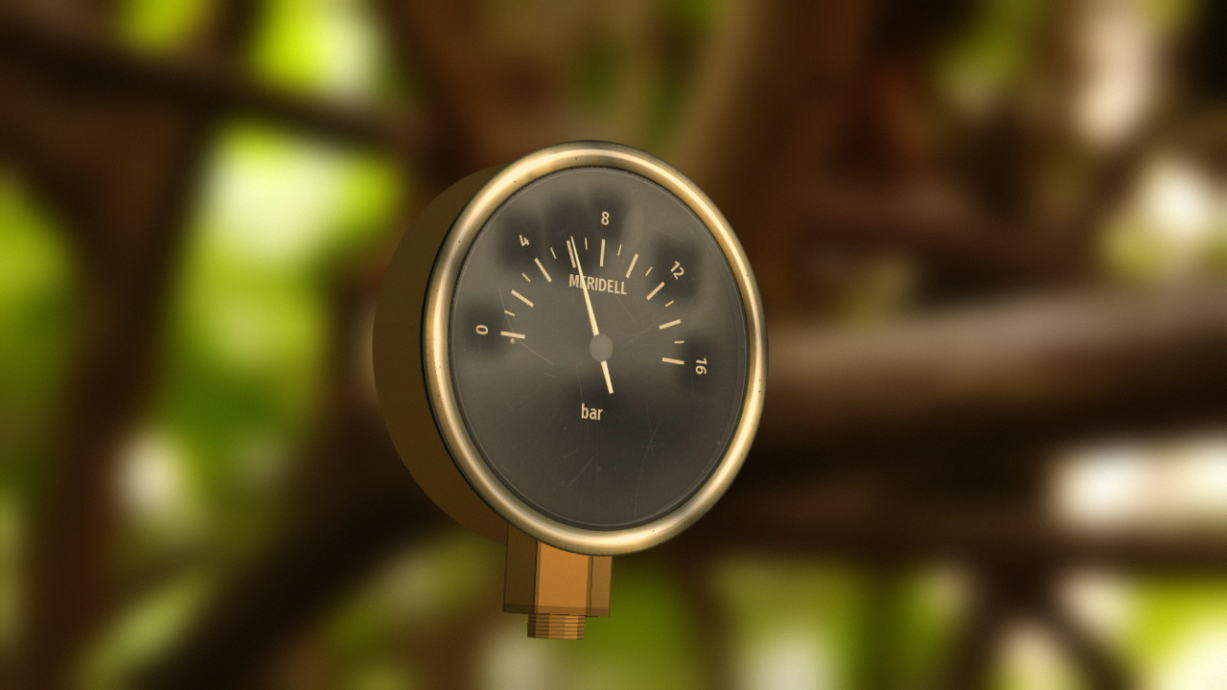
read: 6 bar
